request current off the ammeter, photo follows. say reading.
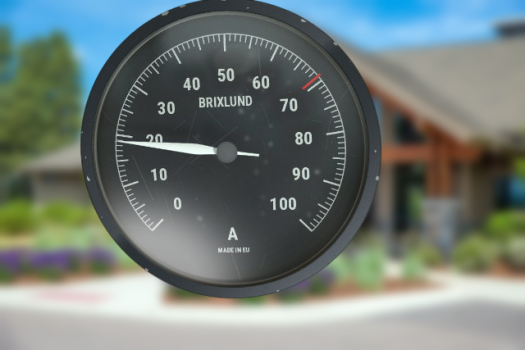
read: 19 A
